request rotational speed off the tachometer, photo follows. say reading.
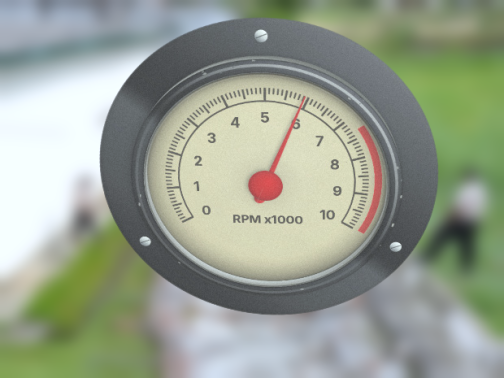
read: 5900 rpm
